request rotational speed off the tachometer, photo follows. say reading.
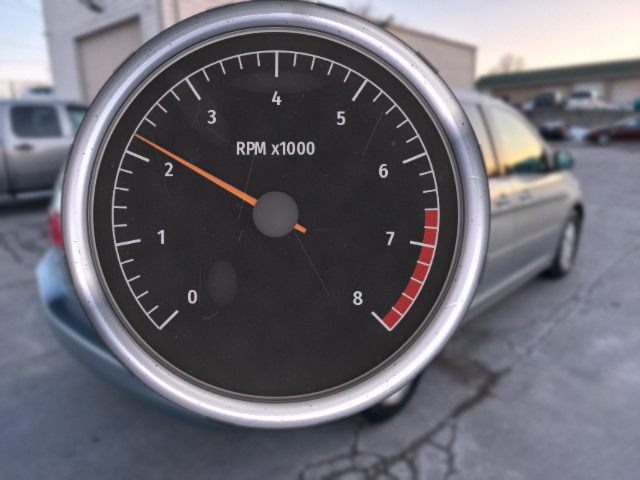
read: 2200 rpm
